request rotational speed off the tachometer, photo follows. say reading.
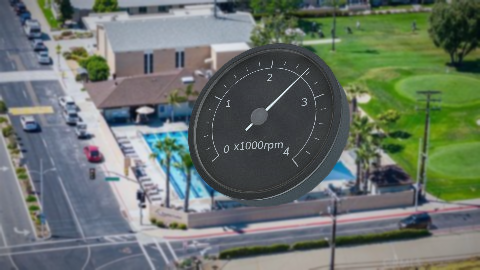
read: 2600 rpm
